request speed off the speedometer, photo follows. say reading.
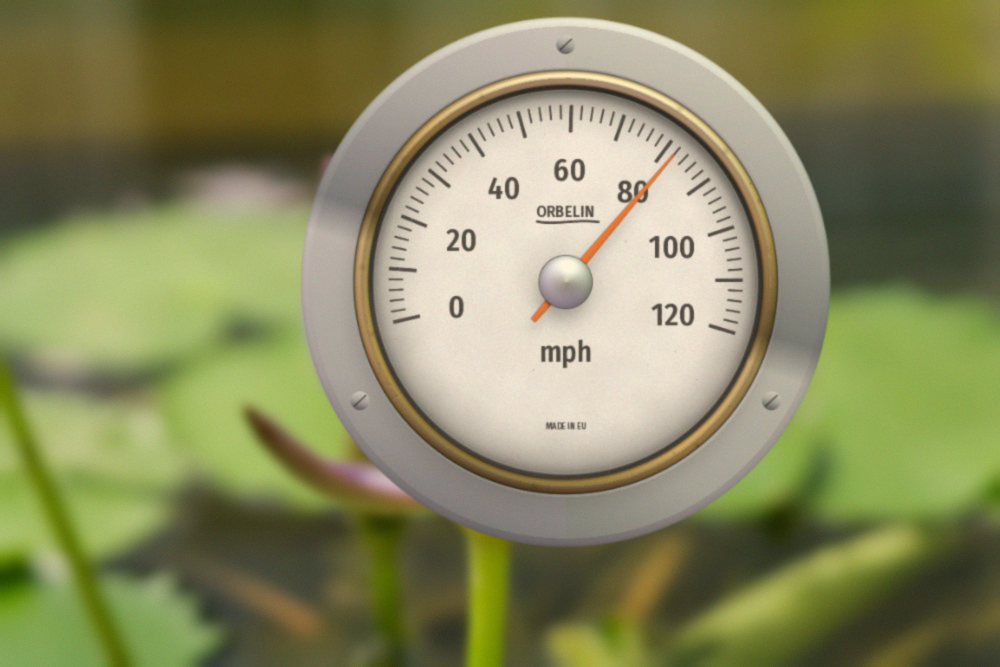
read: 82 mph
